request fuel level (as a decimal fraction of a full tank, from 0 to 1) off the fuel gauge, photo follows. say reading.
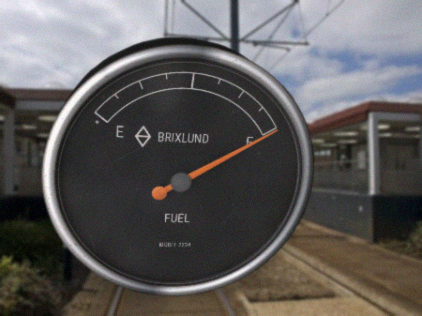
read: 1
